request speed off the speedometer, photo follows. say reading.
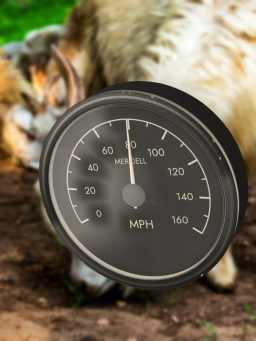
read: 80 mph
